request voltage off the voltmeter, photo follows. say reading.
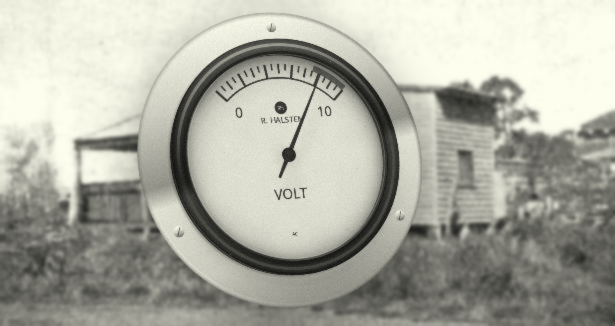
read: 8 V
